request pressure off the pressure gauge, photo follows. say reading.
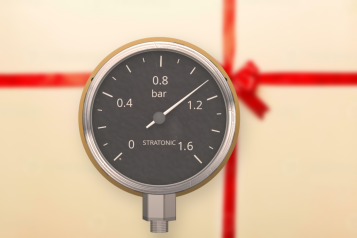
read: 1.1 bar
